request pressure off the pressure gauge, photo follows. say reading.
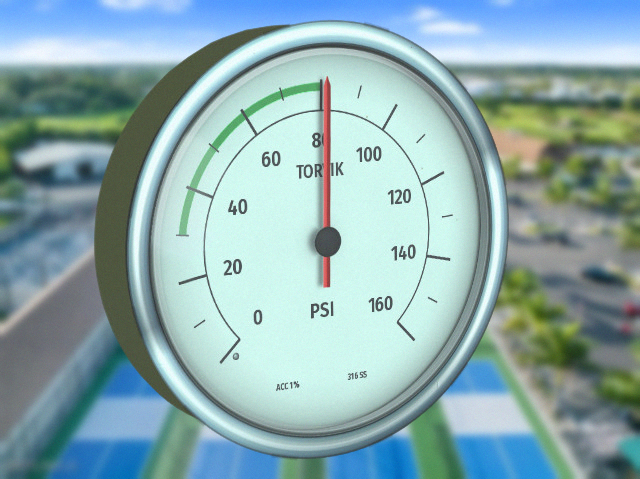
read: 80 psi
